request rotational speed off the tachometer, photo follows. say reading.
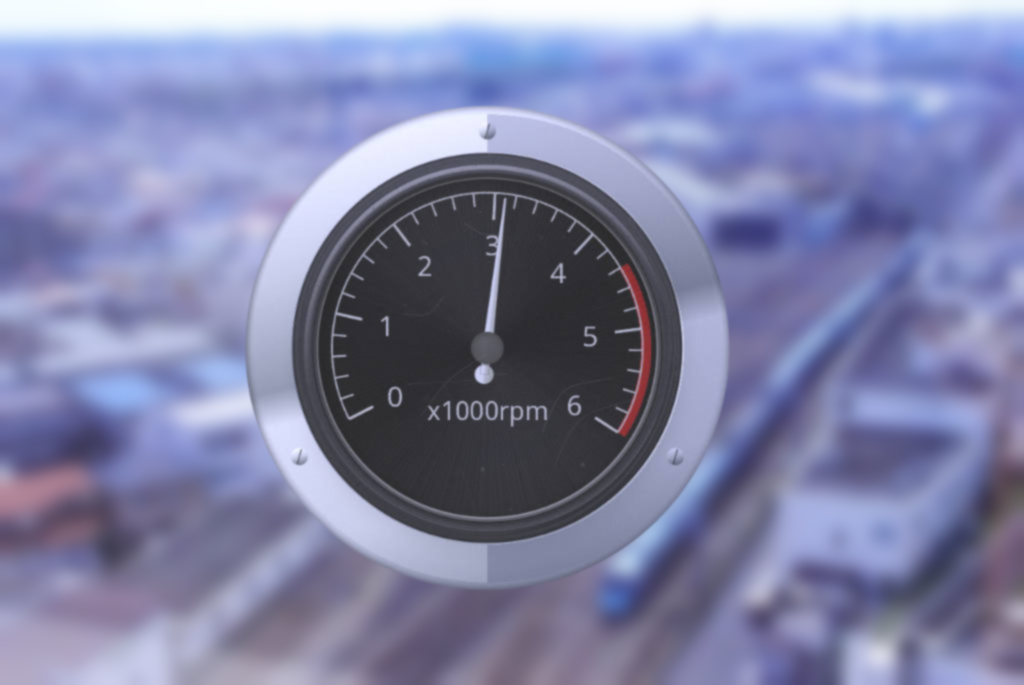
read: 3100 rpm
